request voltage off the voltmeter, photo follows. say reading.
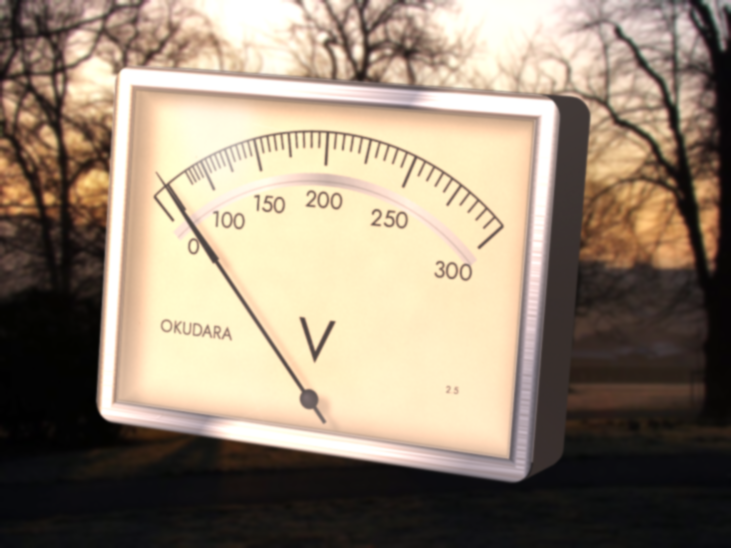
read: 50 V
